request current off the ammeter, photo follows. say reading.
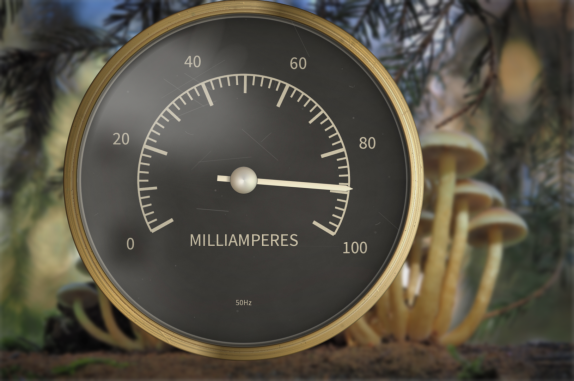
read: 89 mA
